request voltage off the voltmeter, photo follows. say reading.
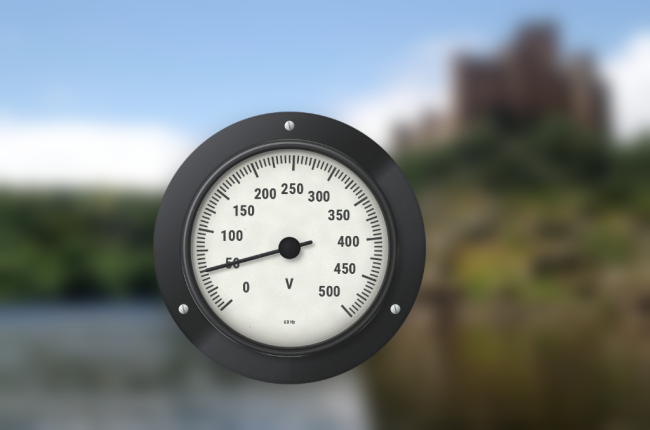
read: 50 V
